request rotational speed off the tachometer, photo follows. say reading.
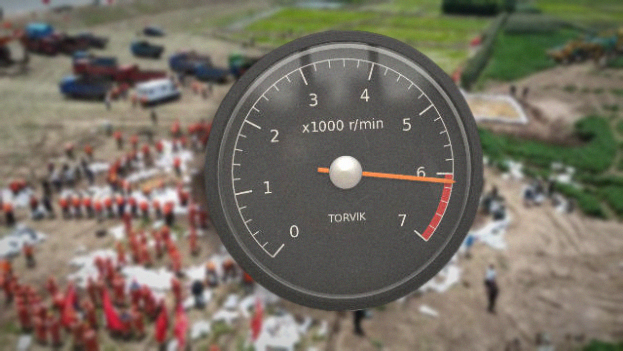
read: 6100 rpm
